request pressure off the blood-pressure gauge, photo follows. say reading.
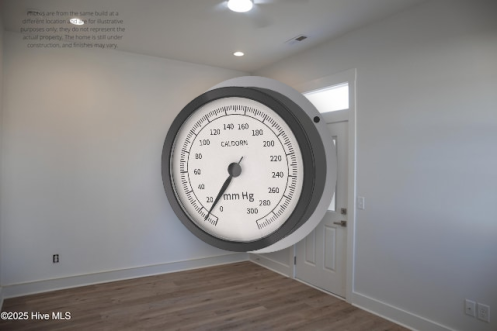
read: 10 mmHg
